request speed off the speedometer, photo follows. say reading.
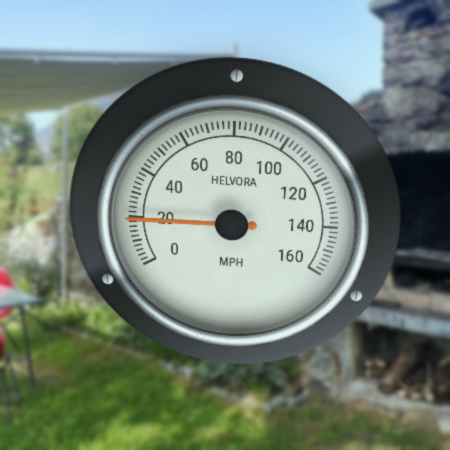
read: 20 mph
